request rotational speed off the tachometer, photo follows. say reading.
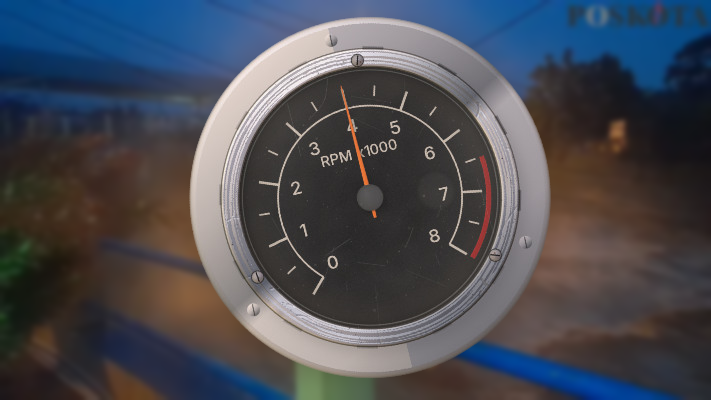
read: 4000 rpm
